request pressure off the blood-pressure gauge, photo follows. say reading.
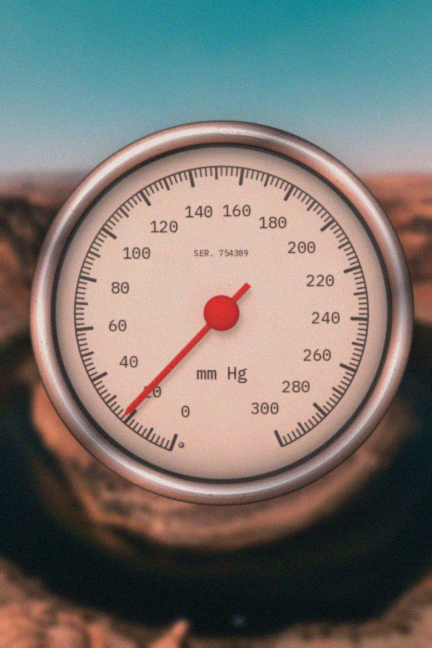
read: 22 mmHg
